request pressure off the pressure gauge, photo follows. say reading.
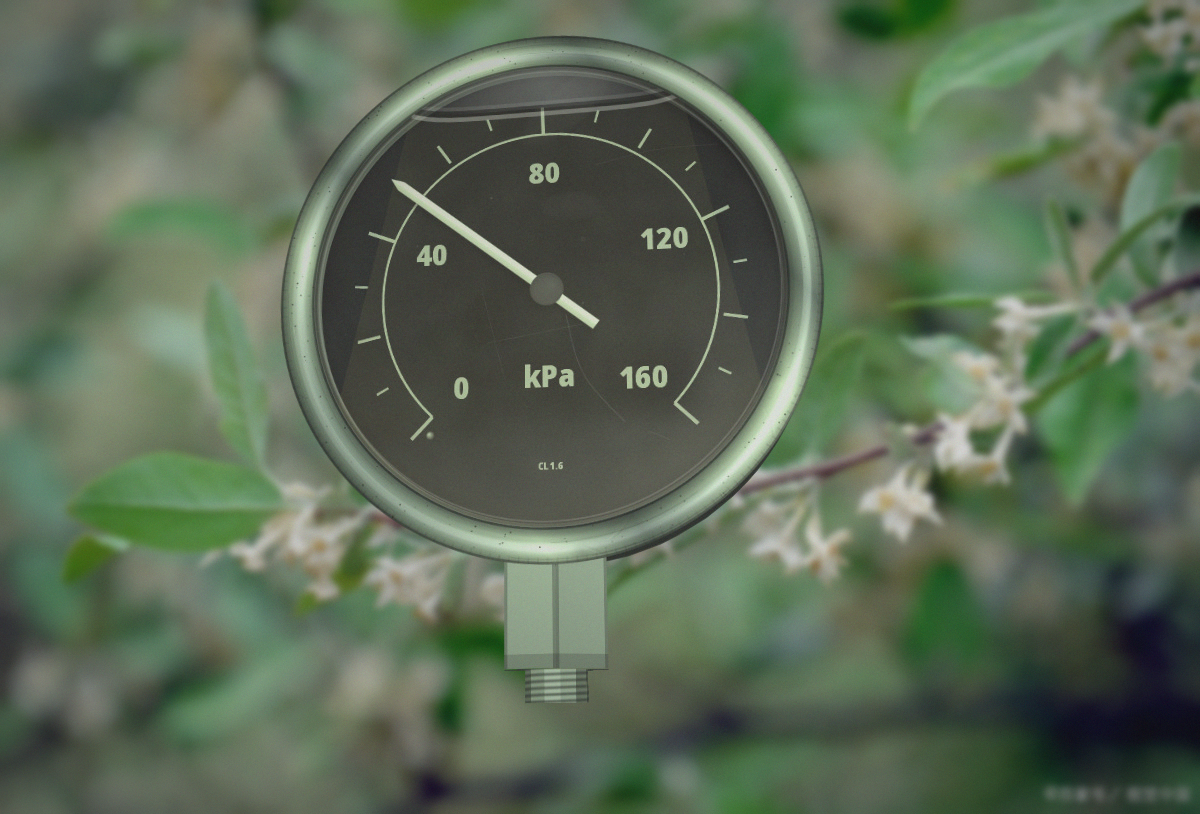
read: 50 kPa
